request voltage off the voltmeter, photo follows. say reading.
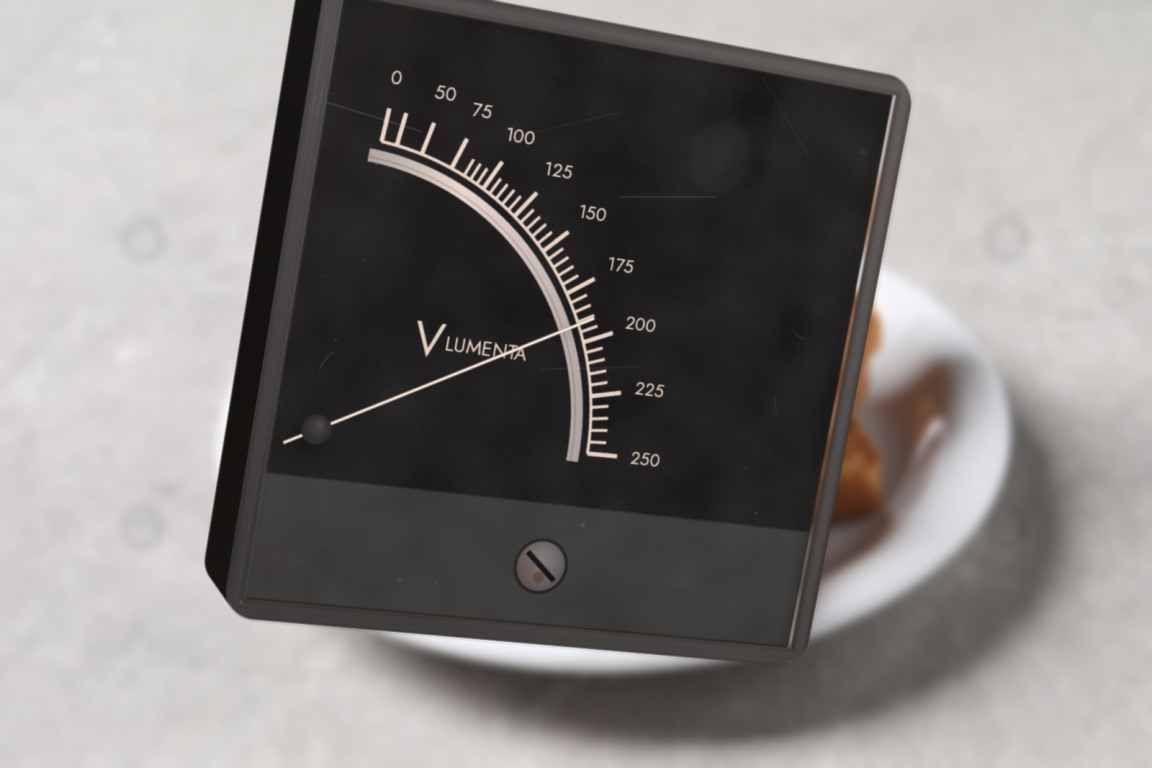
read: 190 V
